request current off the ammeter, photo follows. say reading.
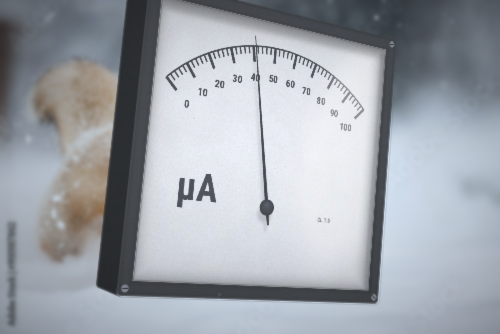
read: 40 µA
